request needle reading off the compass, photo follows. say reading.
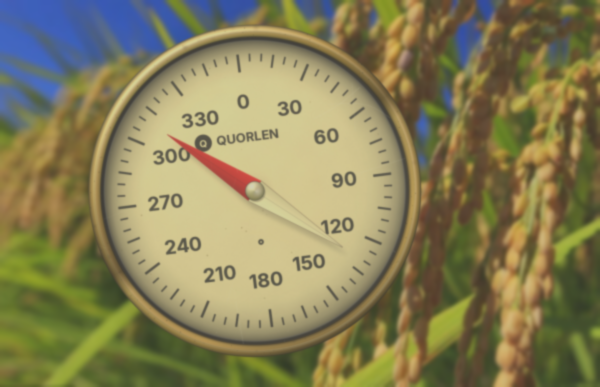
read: 310 °
